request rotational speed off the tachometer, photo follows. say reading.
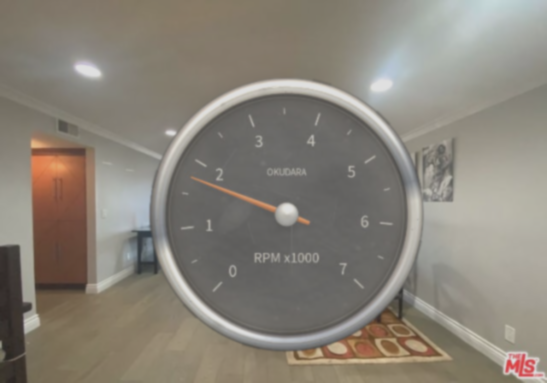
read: 1750 rpm
